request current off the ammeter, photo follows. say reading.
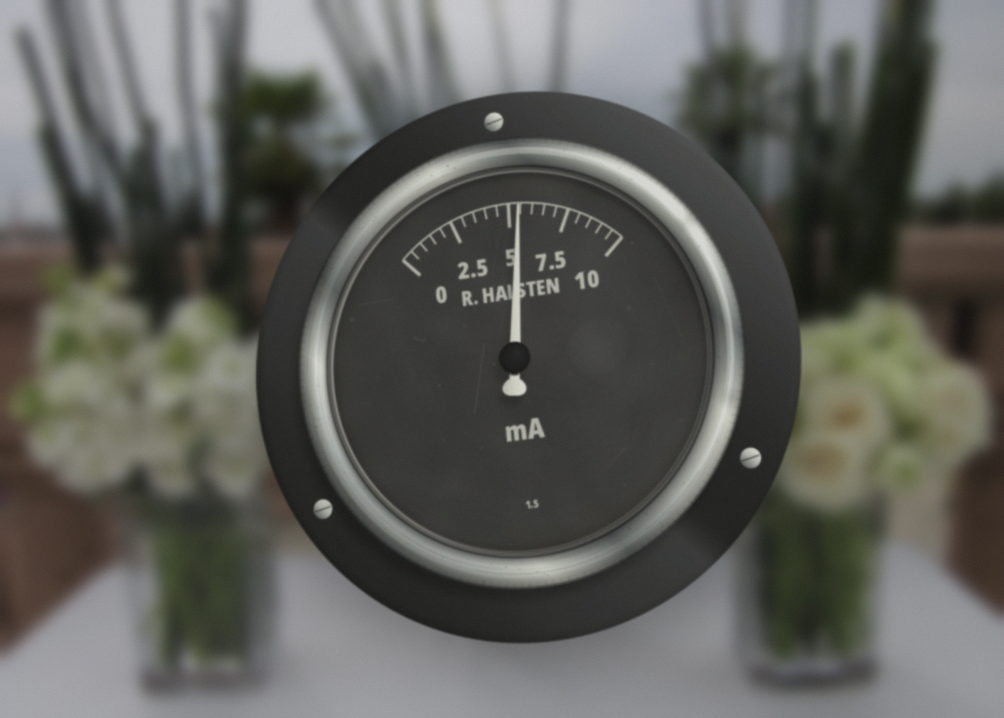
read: 5.5 mA
